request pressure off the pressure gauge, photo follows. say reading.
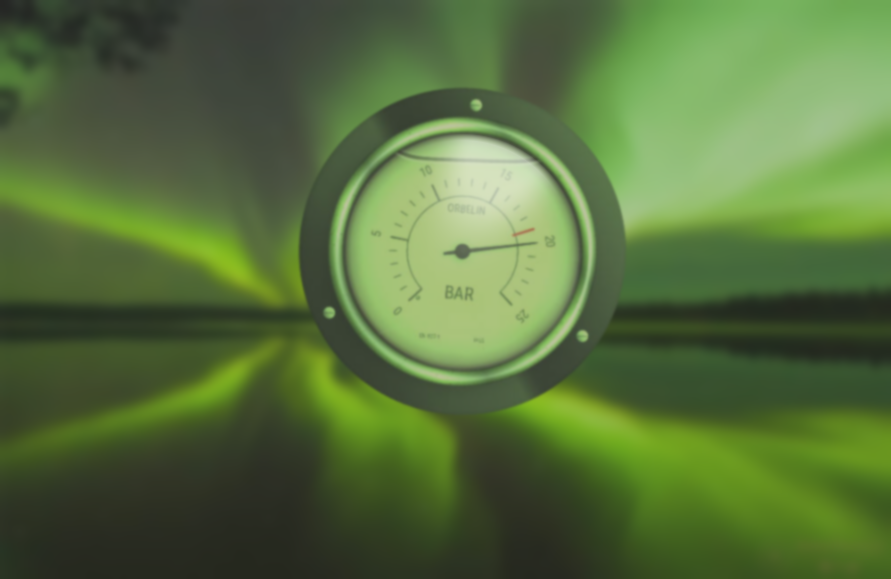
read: 20 bar
